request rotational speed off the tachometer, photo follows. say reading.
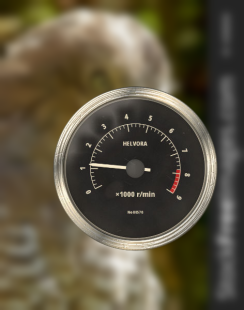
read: 1200 rpm
